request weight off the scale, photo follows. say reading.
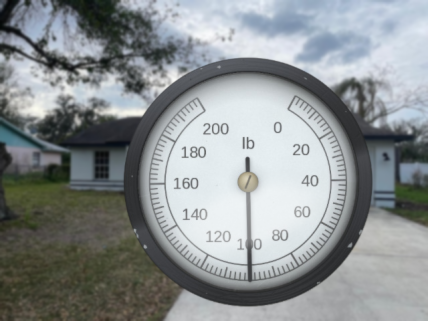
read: 100 lb
